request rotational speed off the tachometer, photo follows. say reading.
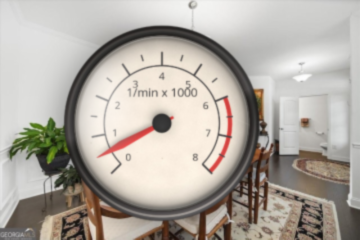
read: 500 rpm
